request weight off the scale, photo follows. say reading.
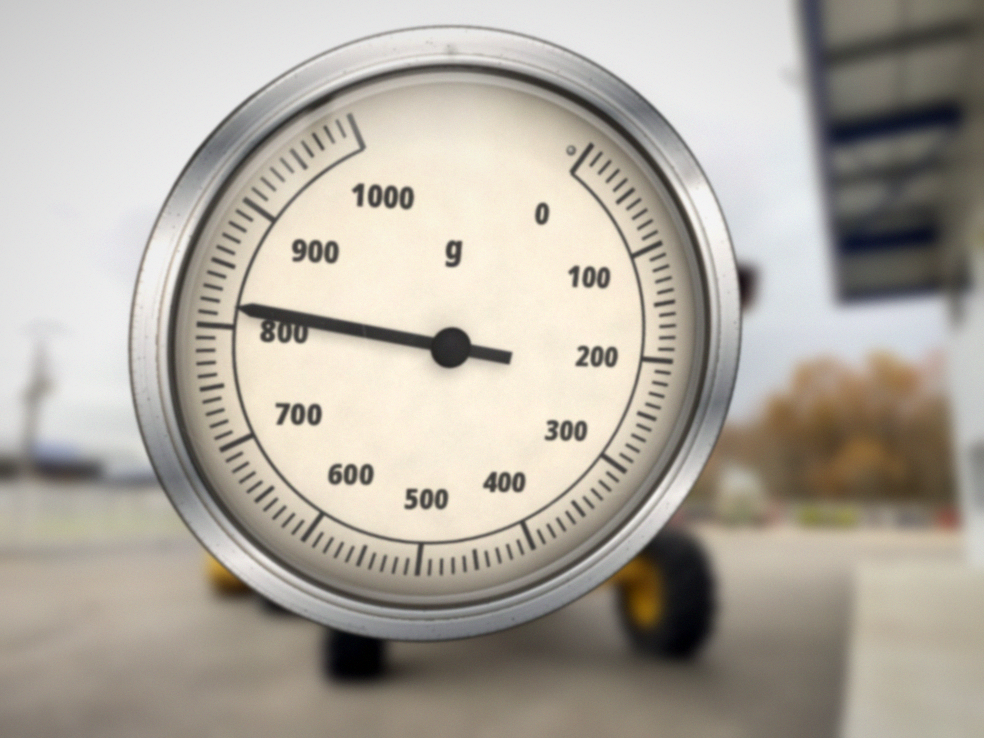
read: 820 g
